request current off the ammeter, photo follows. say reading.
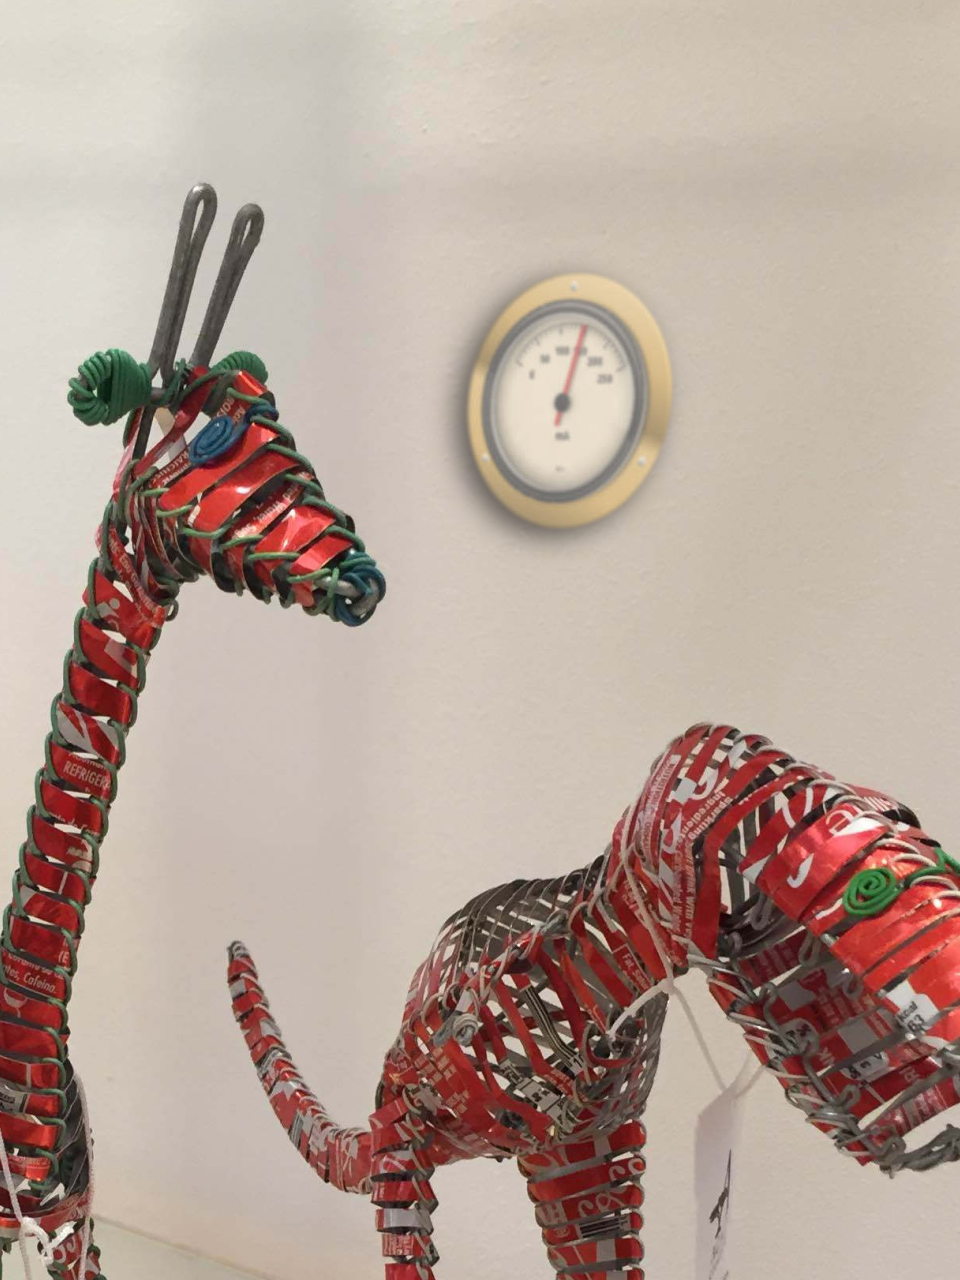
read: 150 mA
